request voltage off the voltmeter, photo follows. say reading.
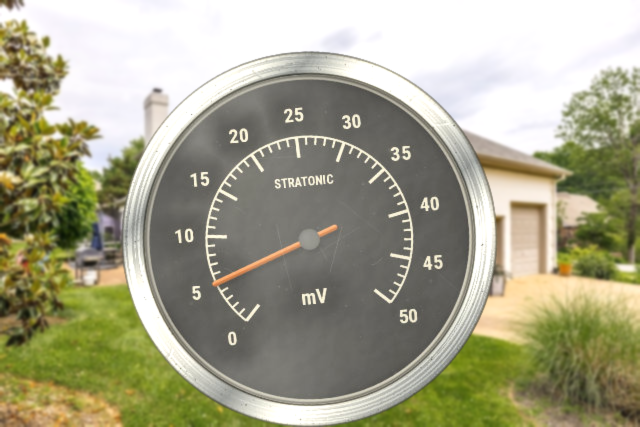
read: 5 mV
